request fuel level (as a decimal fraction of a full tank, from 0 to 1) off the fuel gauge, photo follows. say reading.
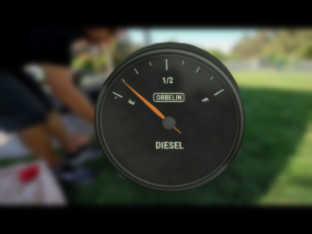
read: 0.125
